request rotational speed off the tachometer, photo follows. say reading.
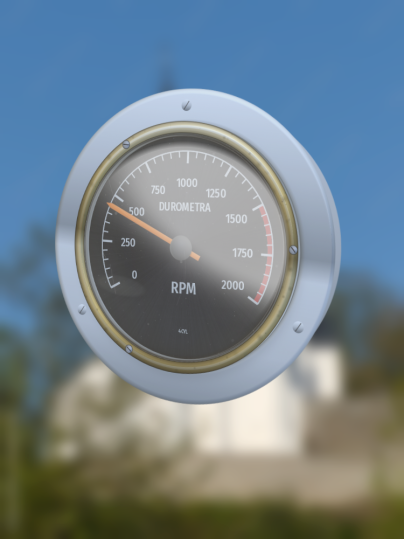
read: 450 rpm
